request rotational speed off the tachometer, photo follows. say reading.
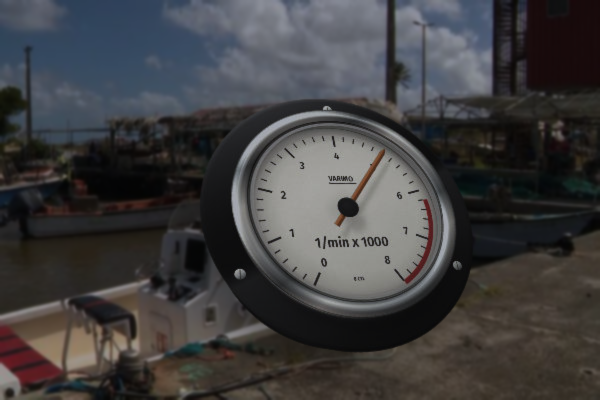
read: 5000 rpm
